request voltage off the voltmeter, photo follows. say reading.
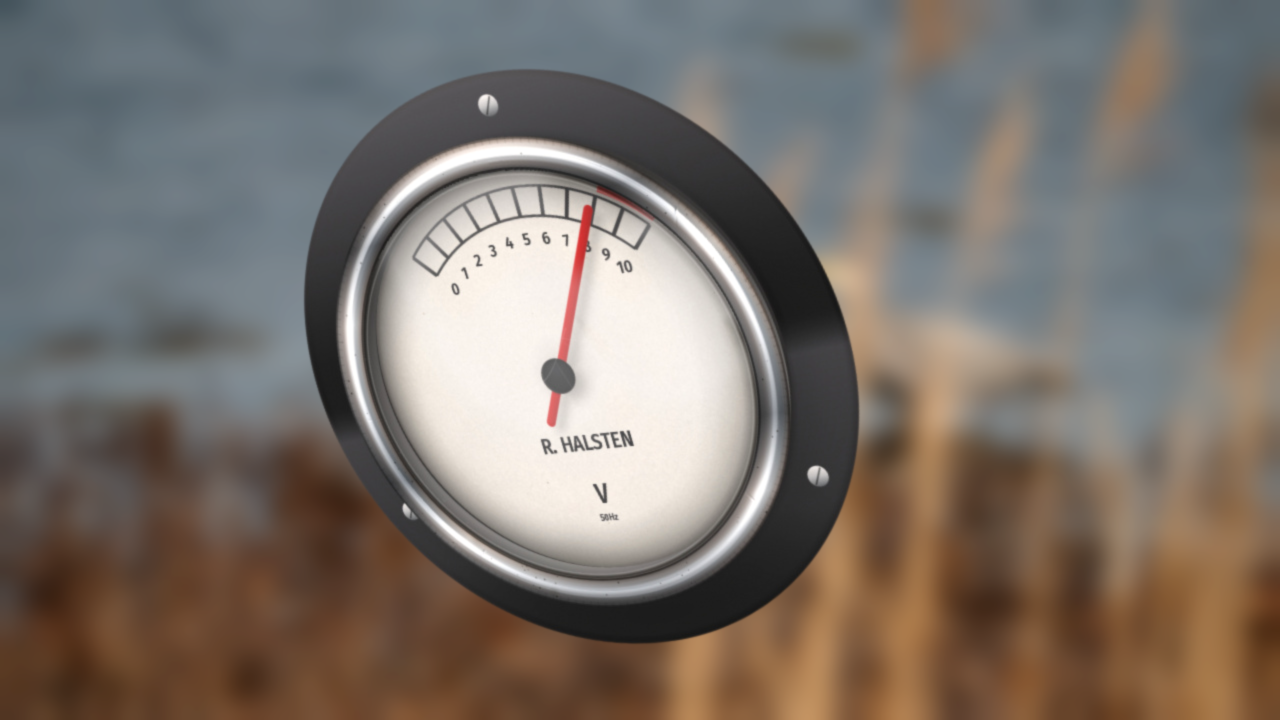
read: 8 V
